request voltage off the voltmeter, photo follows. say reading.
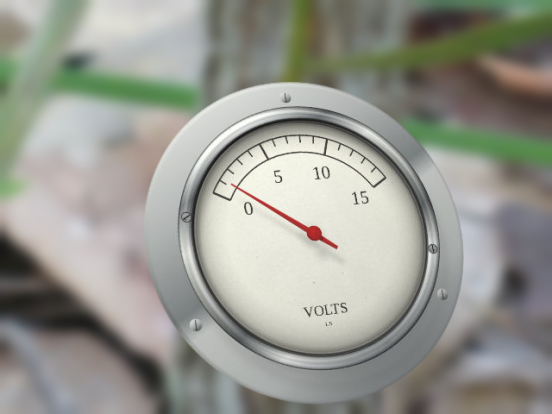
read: 1 V
